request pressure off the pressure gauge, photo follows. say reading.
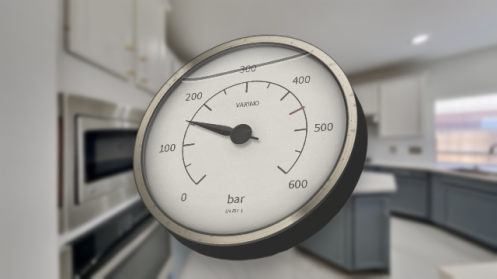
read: 150 bar
